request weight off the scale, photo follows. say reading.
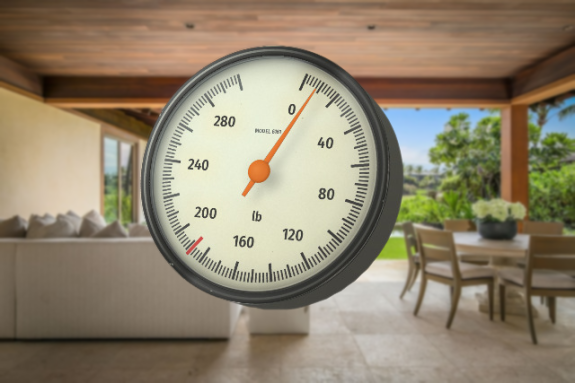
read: 10 lb
